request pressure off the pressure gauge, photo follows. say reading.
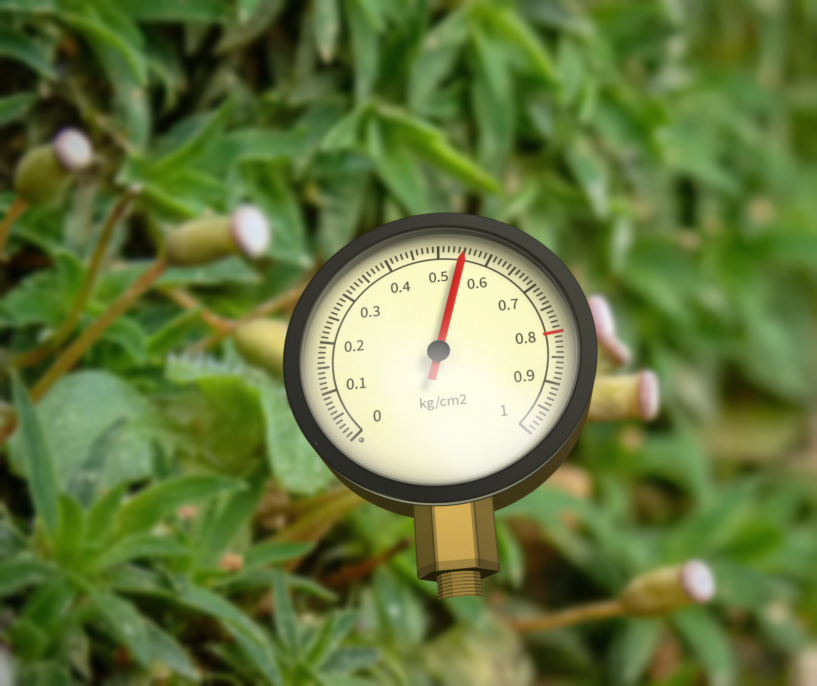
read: 0.55 kg/cm²
